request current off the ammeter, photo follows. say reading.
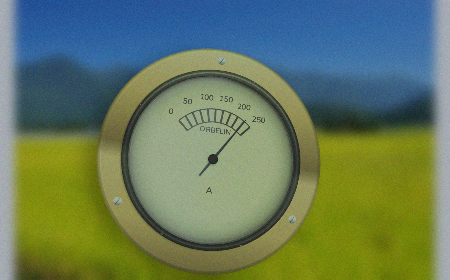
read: 225 A
